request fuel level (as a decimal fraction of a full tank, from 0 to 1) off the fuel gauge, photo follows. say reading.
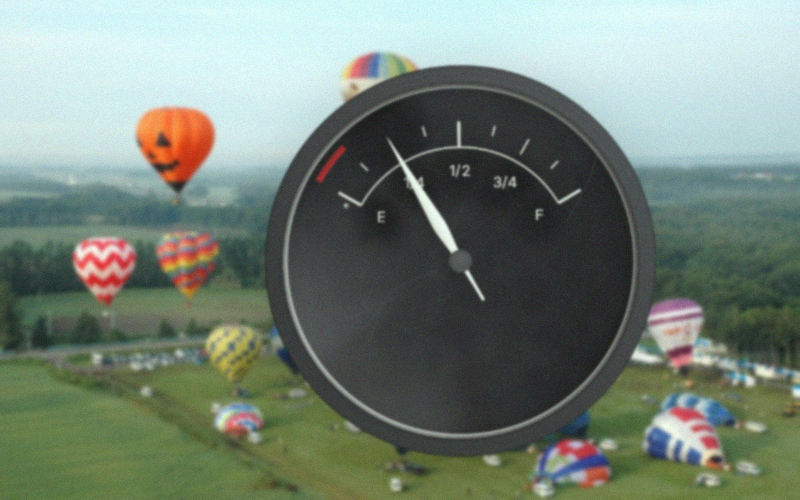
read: 0.25
